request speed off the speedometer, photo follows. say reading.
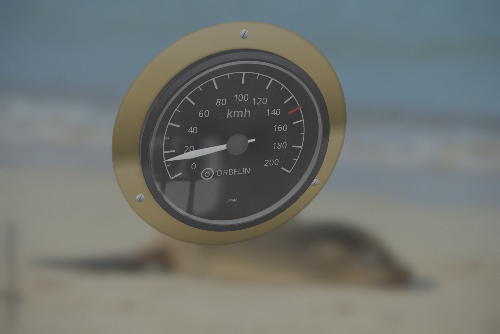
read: 15 km/h
